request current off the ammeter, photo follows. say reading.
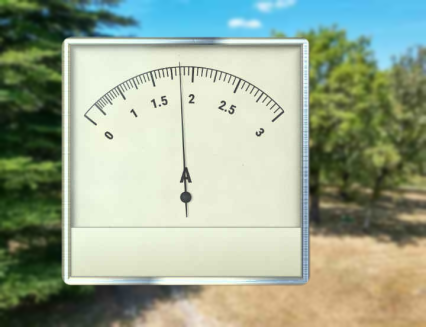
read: 1.85 A
